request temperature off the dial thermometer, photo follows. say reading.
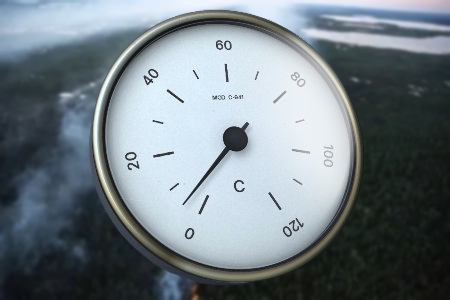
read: 5 °C
